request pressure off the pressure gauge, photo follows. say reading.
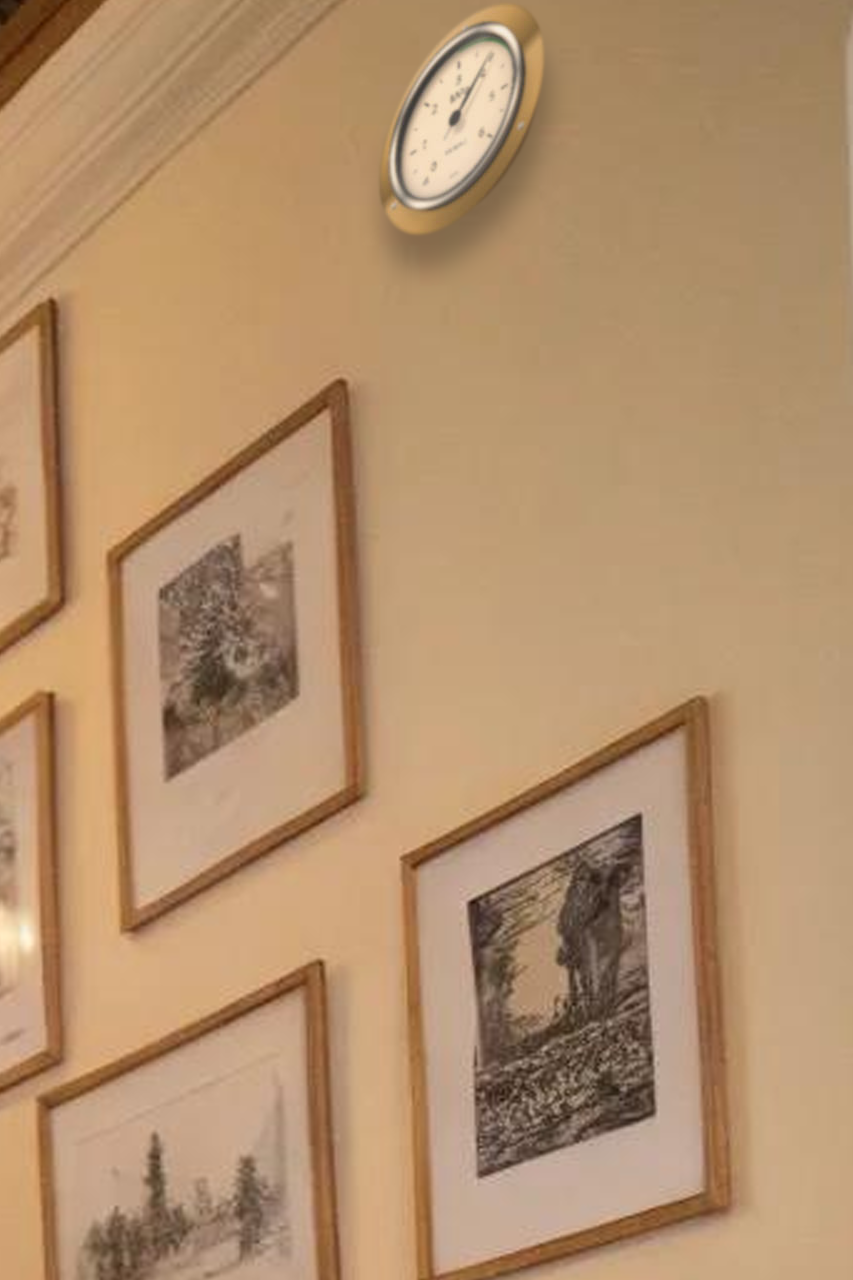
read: 4 MPa
